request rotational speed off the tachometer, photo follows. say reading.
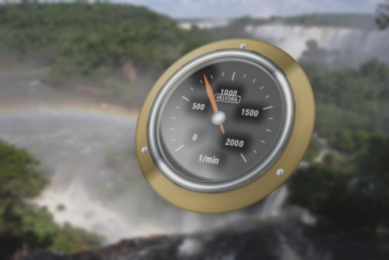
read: 750 rpm
